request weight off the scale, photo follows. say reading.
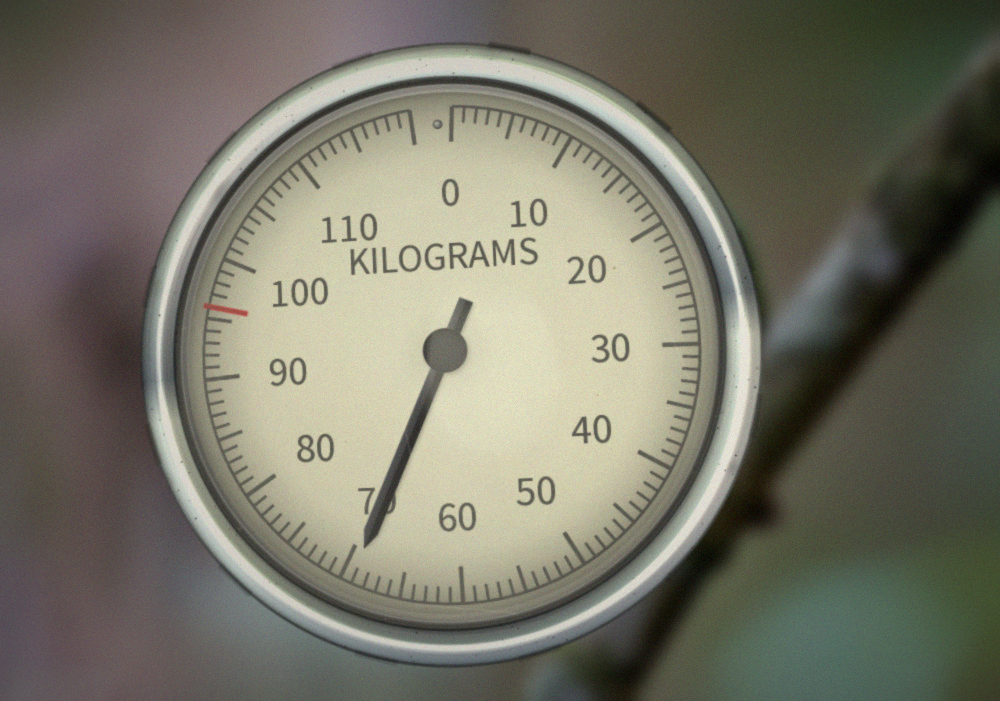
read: 69 kg
